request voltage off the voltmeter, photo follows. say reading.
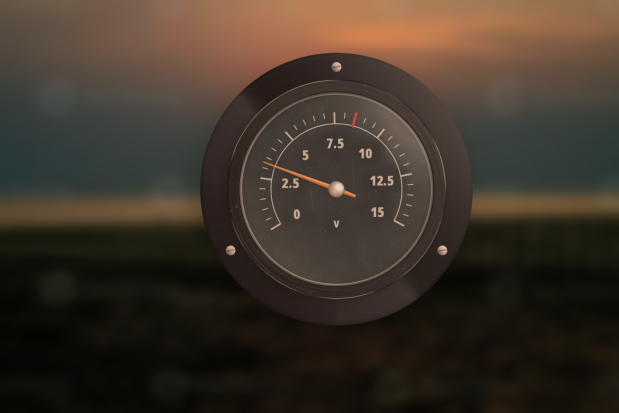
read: 3.25 V
